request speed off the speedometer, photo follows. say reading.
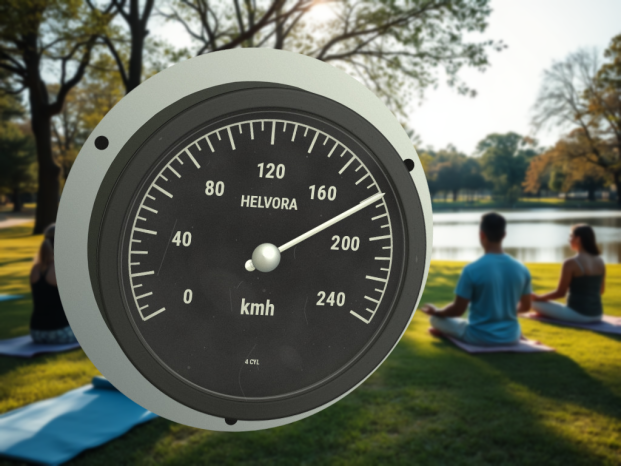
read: 180 km/h
